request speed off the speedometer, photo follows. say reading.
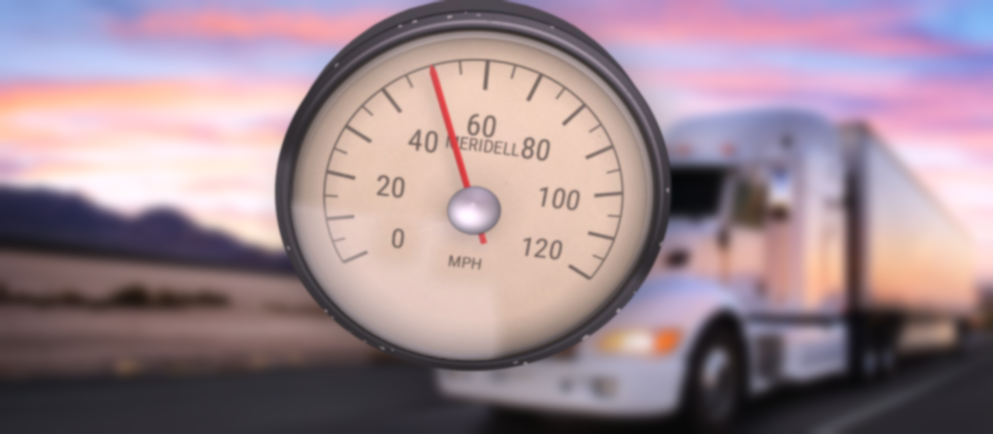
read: 50 mph
